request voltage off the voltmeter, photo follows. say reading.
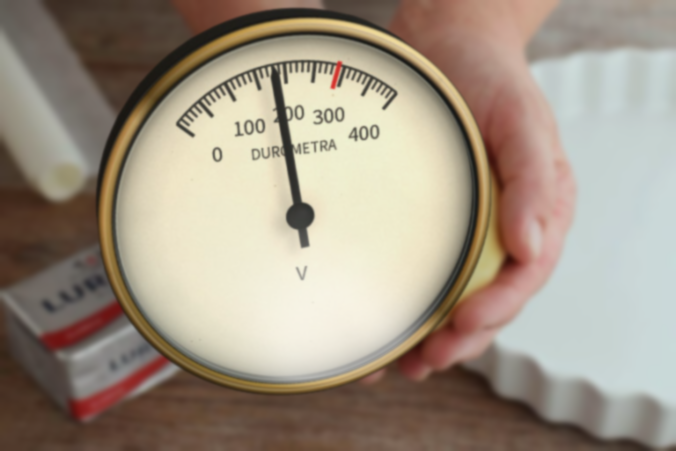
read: 180 V
